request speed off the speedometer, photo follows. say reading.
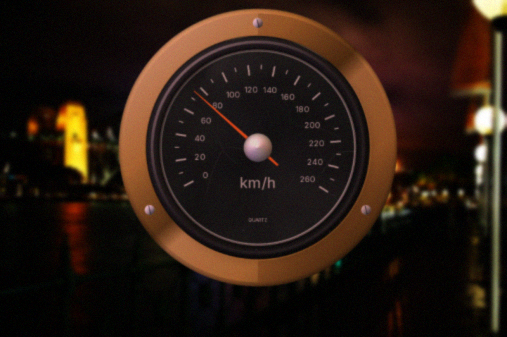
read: 75 km/h
